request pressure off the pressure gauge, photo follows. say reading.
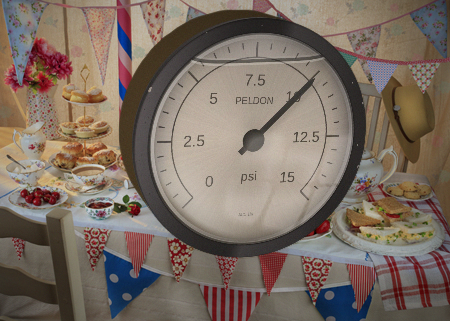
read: 10 psi
